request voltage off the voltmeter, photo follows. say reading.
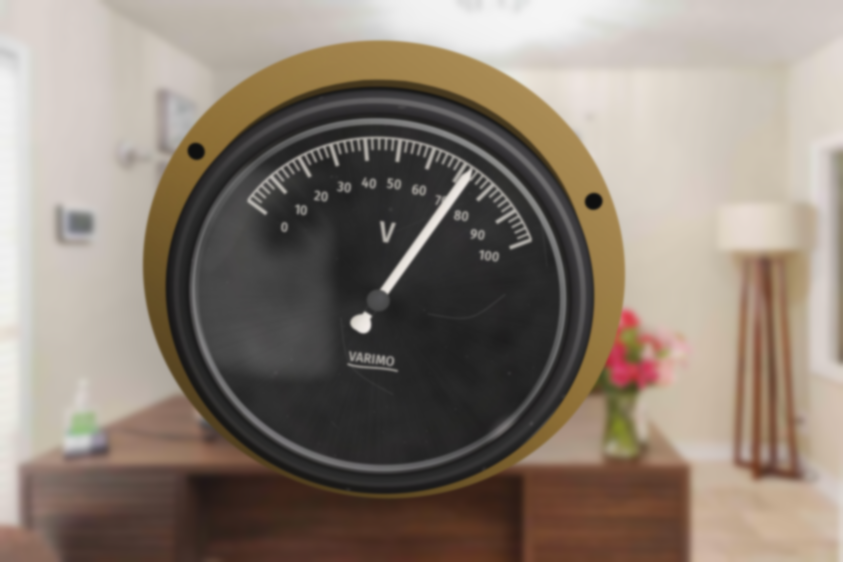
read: 72 V
